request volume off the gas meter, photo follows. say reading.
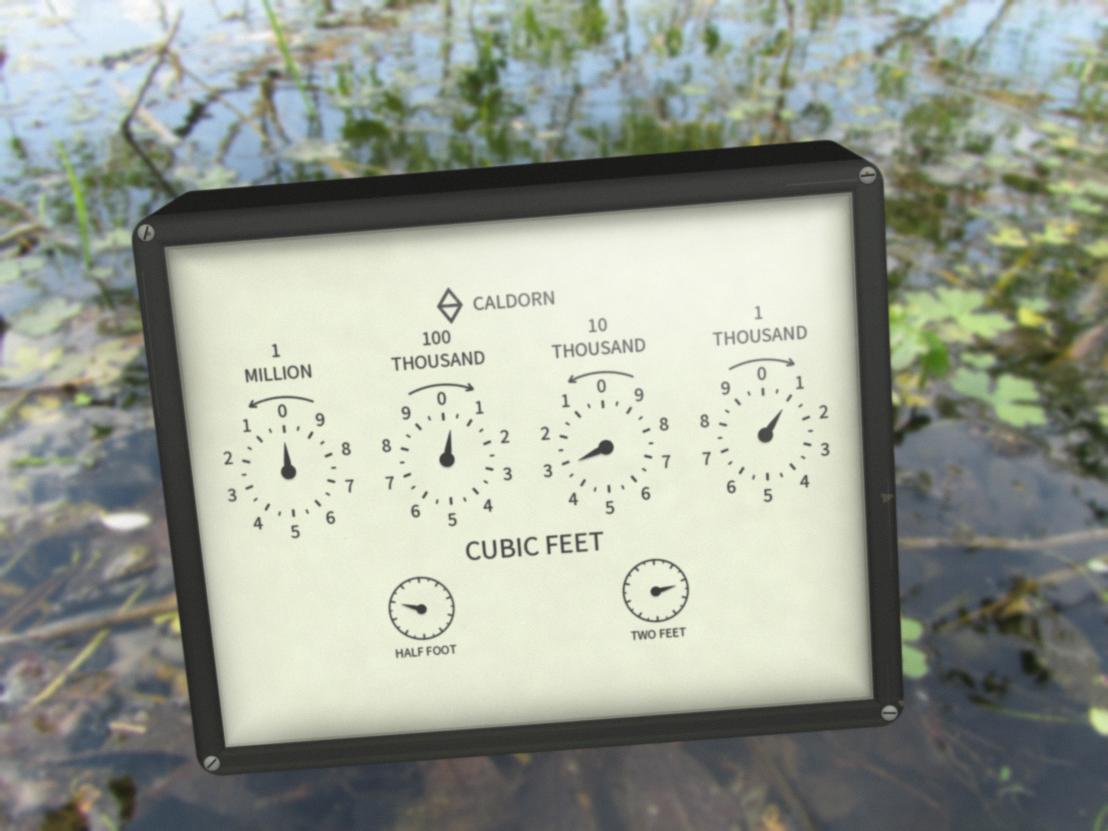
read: 3100 ft³
